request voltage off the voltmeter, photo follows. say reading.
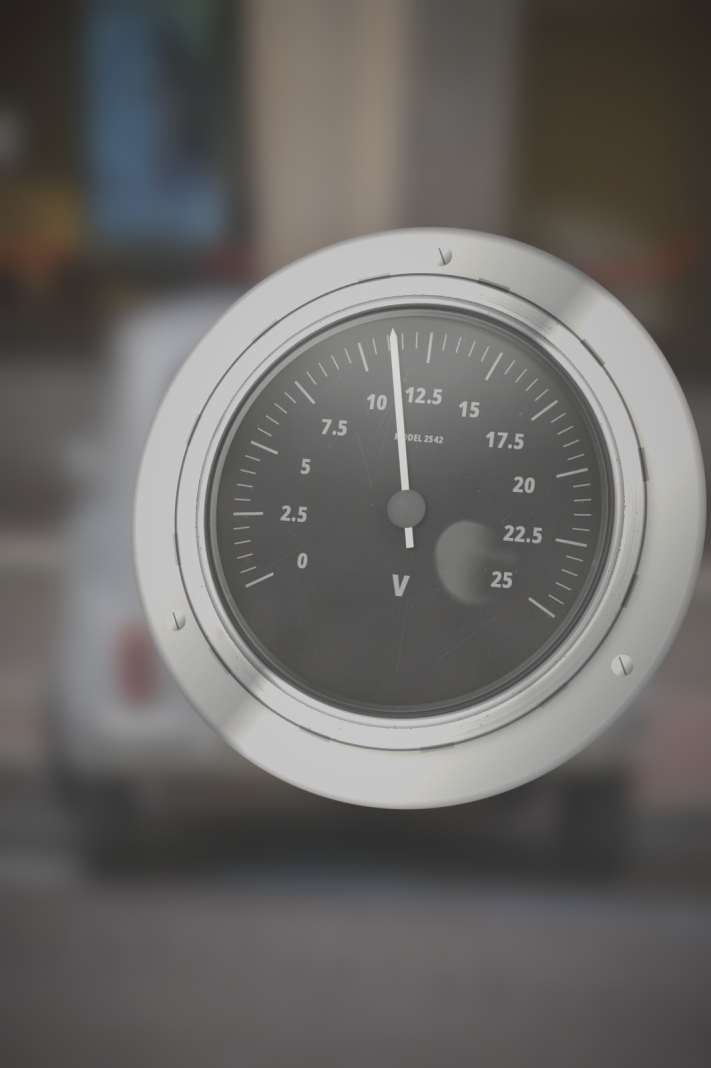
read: 11.25 V
